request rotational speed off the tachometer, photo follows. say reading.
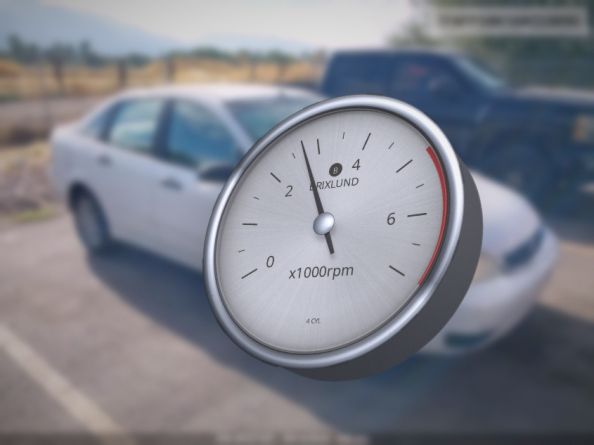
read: 2750 rpm
